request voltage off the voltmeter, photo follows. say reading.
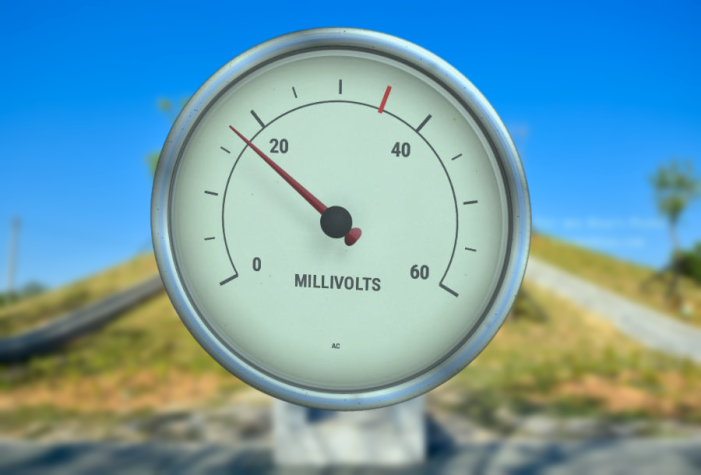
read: 17.5 mV
